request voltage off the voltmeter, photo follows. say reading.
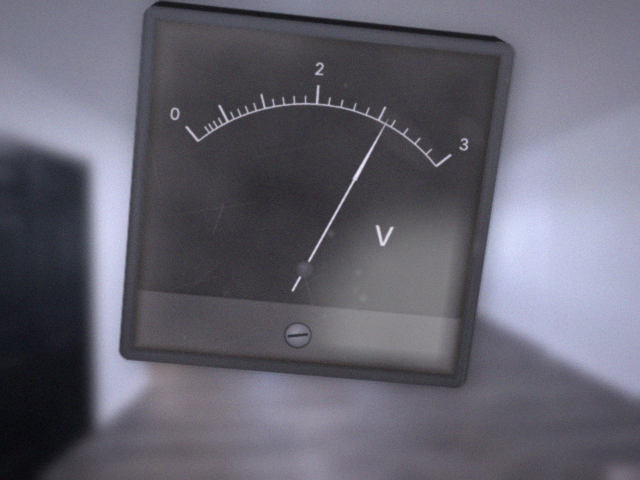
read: 2.55 V
